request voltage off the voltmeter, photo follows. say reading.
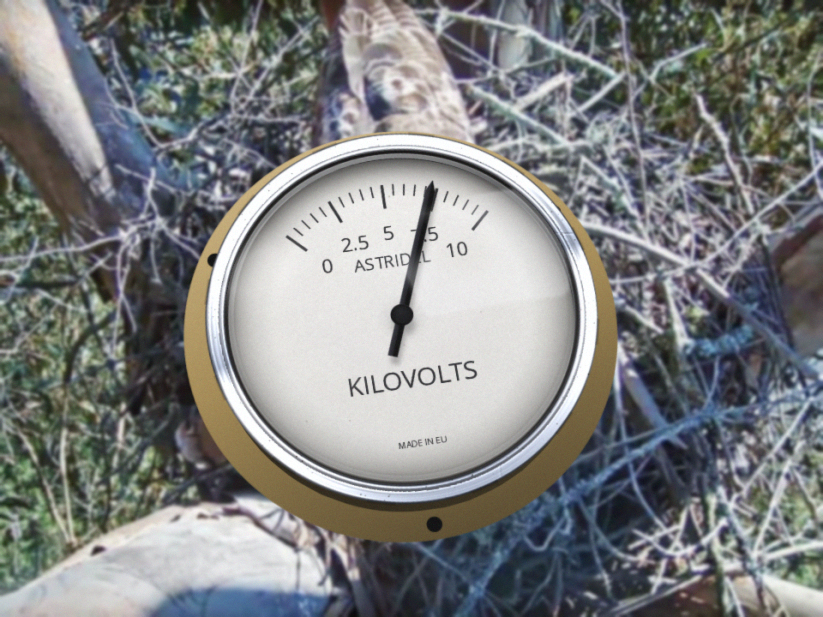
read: 7.25 kV
